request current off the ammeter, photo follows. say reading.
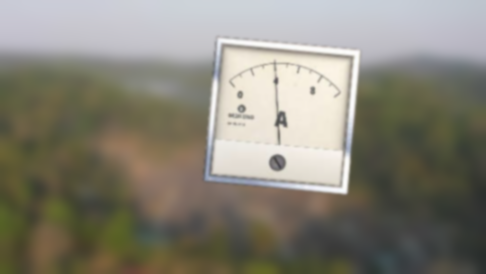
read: 4 A
